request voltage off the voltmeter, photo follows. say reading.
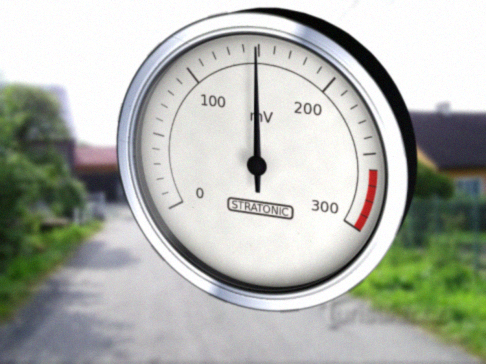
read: 150 mV
